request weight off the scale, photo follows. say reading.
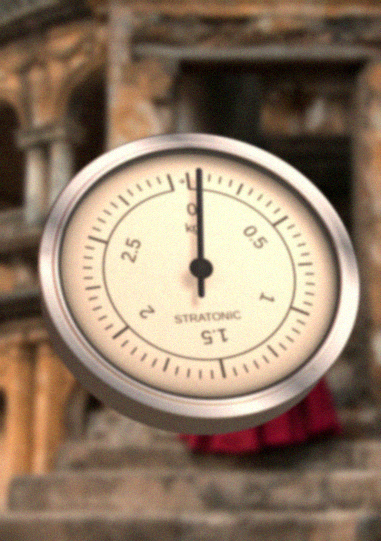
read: 0.05 kg
